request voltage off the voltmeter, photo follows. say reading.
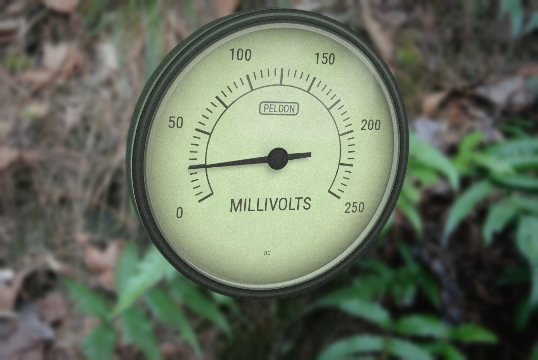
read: 25 mV
